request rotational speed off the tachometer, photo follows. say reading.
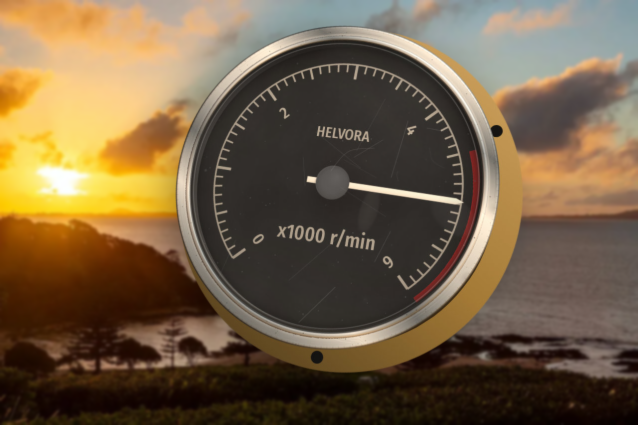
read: 5000 rpm
